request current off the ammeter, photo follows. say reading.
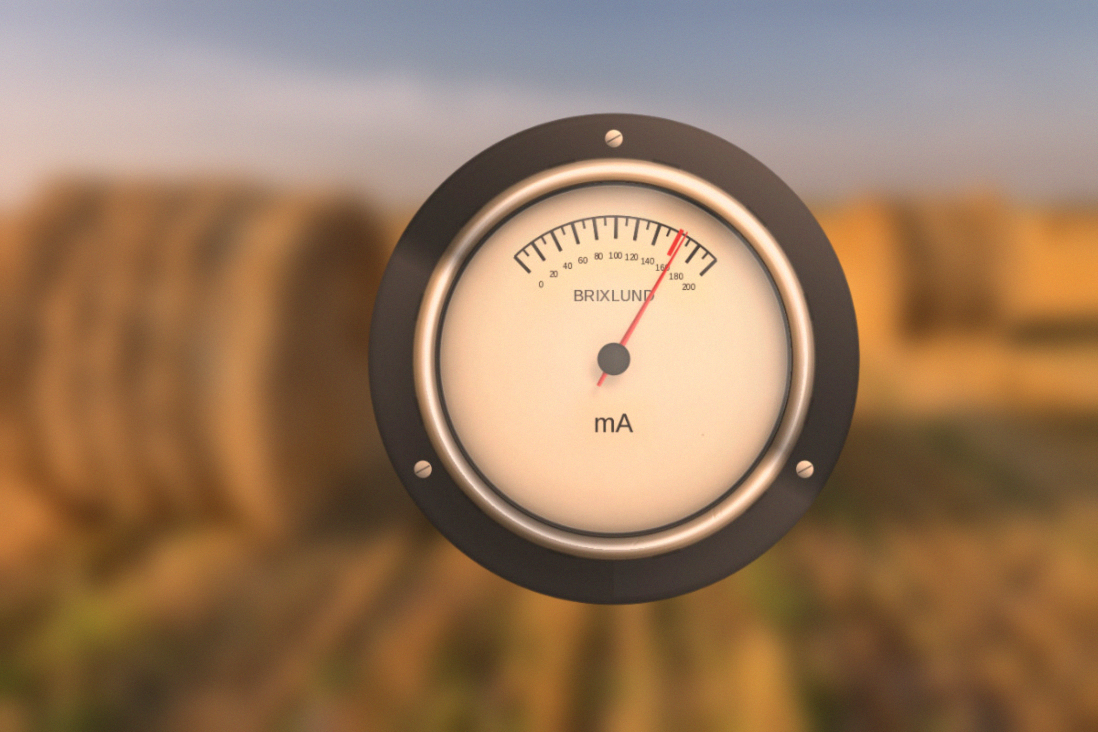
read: 165 mA
